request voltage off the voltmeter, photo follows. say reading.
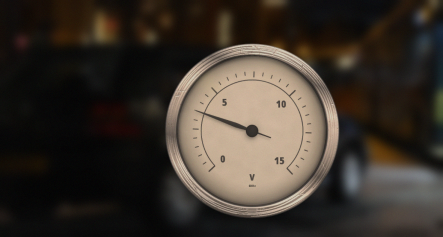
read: 3.5 V
